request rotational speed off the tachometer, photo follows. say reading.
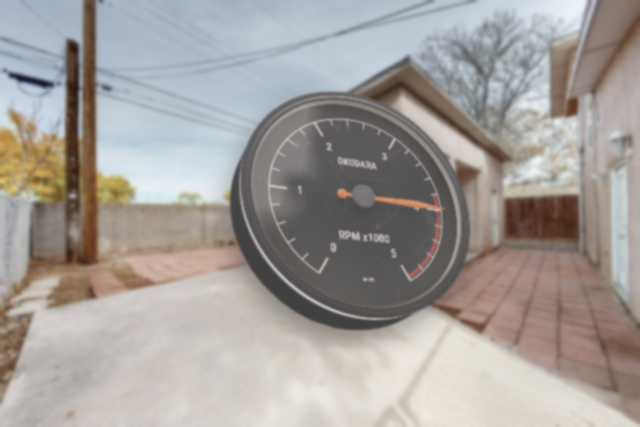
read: 4000 rpm
